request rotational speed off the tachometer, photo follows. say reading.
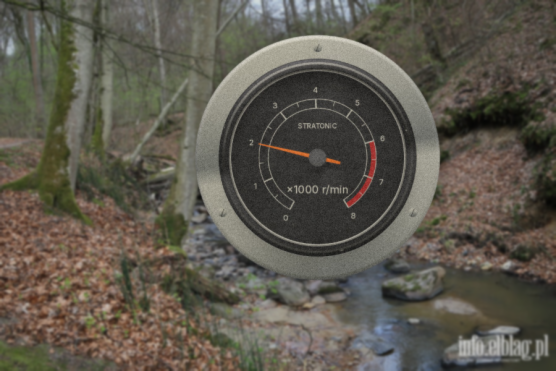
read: 2000 rpm
